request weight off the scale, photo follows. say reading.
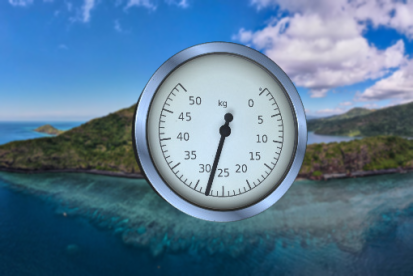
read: 28 kg
